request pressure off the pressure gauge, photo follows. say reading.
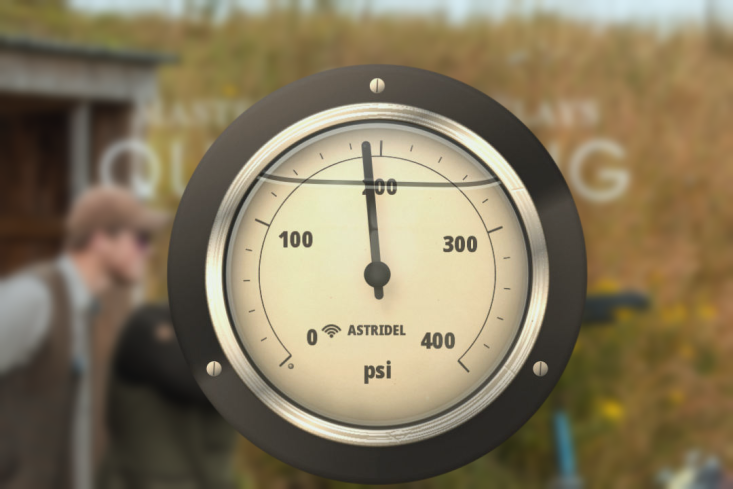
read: 190 psi
